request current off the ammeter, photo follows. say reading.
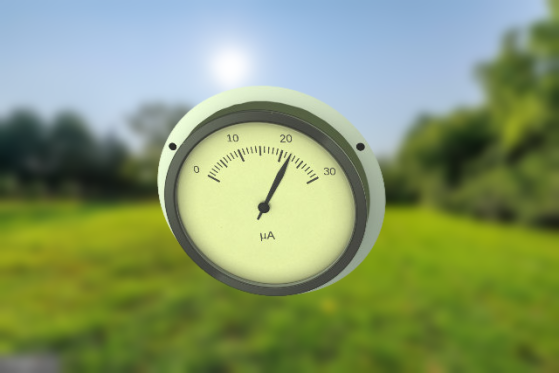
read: 22 µA
